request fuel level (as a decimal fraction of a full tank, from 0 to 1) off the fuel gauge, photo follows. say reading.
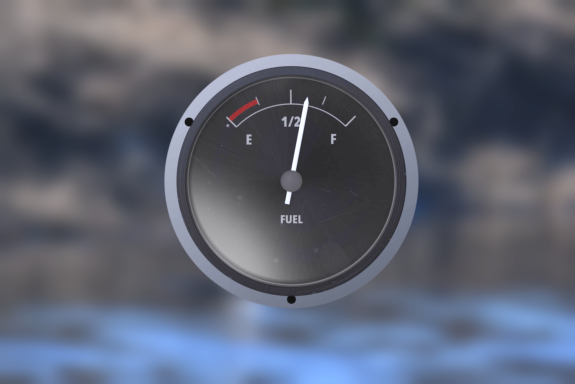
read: 0.625
